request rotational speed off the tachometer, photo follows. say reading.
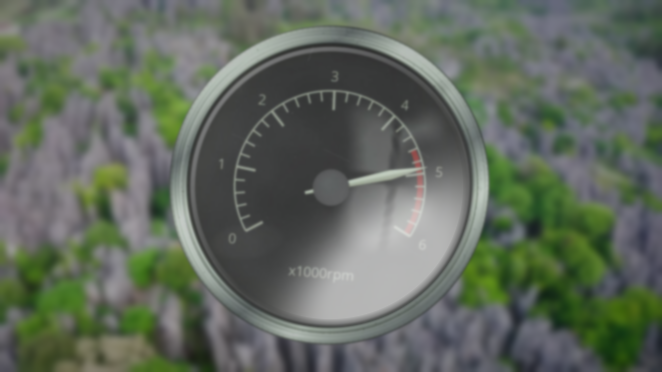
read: 4900 rpm
